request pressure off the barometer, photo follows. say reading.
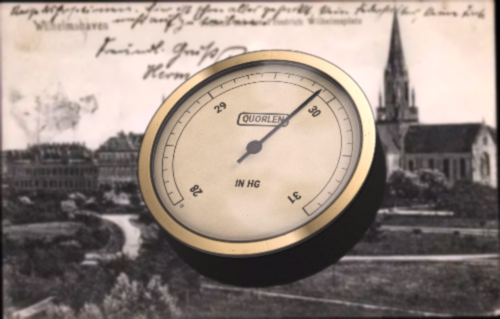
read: 29.9 inHg
